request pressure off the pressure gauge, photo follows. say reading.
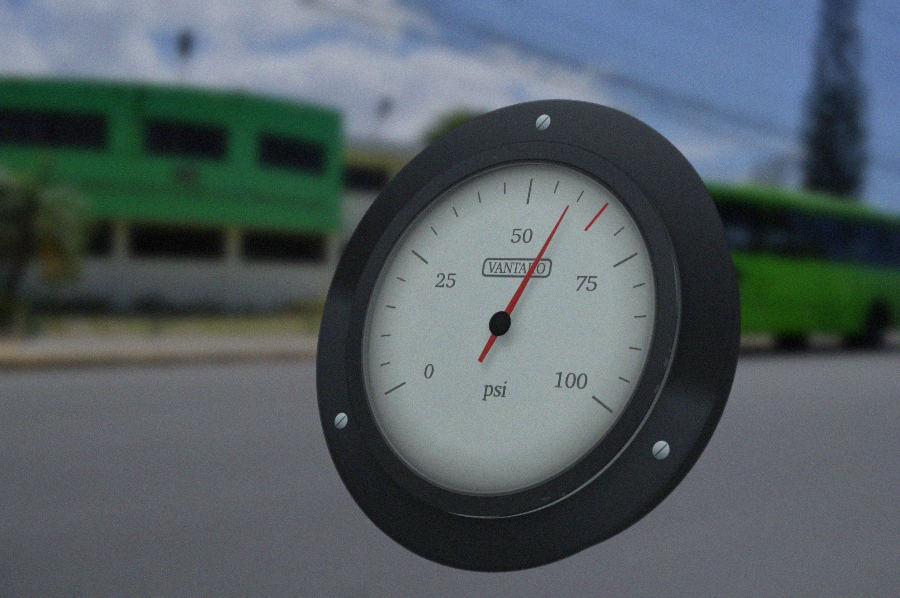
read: 60 psi
